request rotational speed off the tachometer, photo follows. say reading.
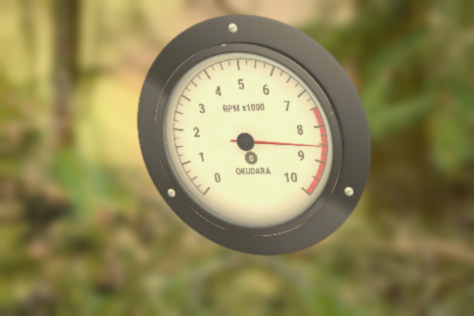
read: 8500 rpm
